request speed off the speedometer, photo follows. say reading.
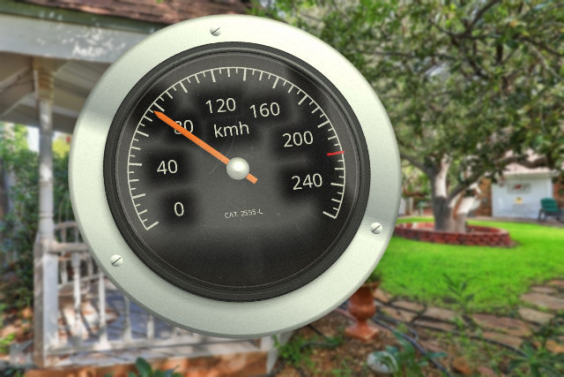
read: 75 km/h
